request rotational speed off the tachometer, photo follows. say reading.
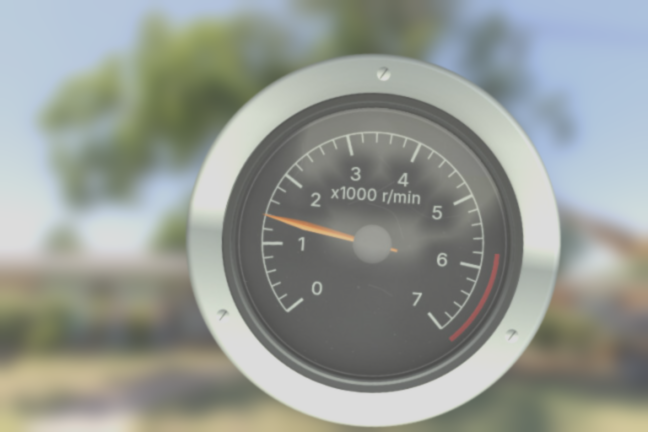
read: 1400 rpm
